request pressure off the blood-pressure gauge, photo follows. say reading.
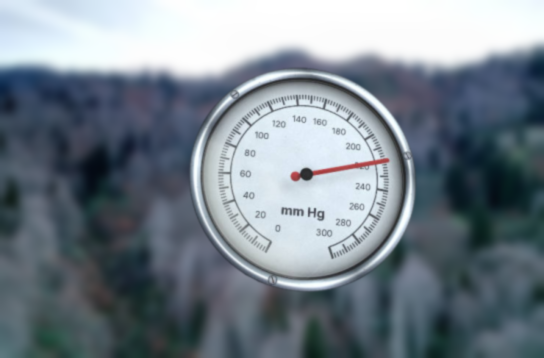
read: 220 mmHg
